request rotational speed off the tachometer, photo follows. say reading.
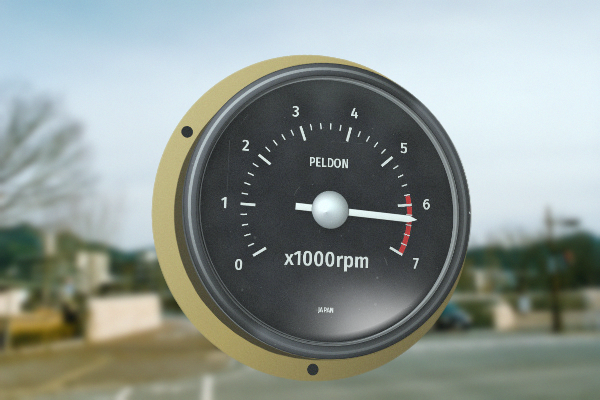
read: 6300 rpm
